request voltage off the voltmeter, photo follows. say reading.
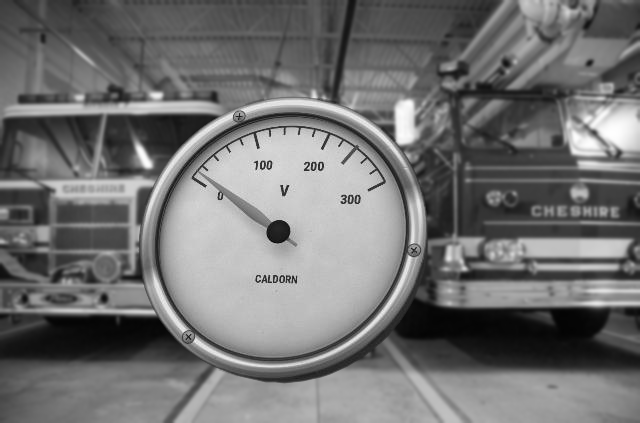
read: 10 V
